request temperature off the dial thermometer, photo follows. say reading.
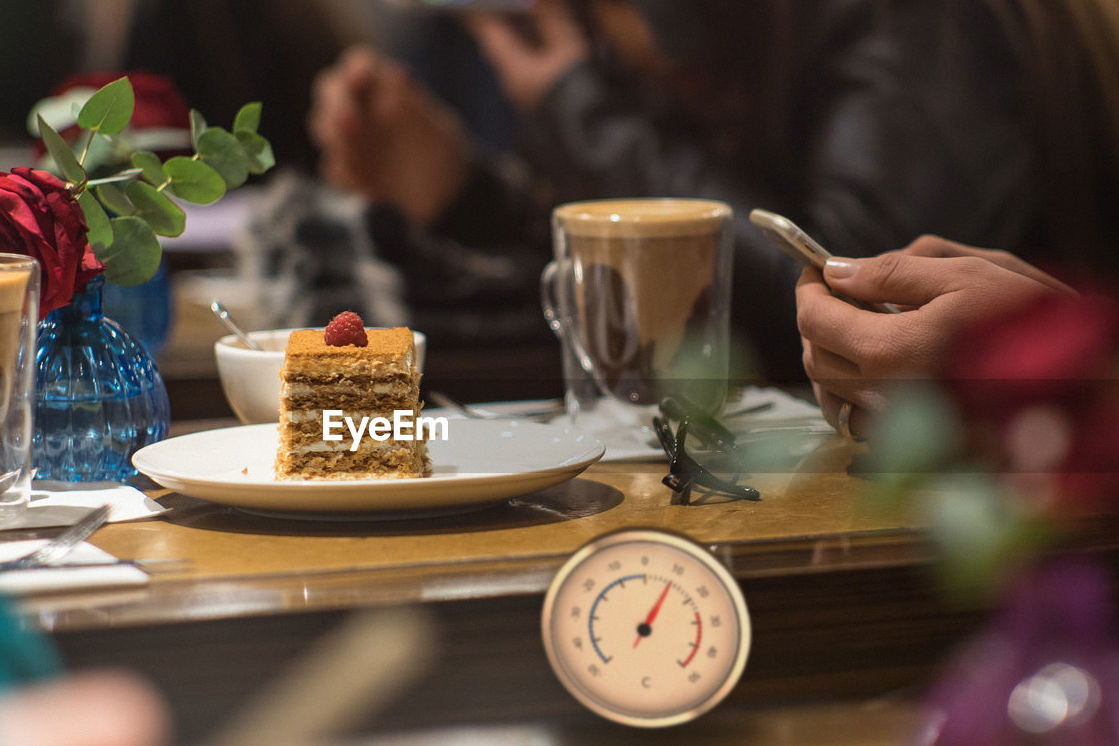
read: 10 °C
